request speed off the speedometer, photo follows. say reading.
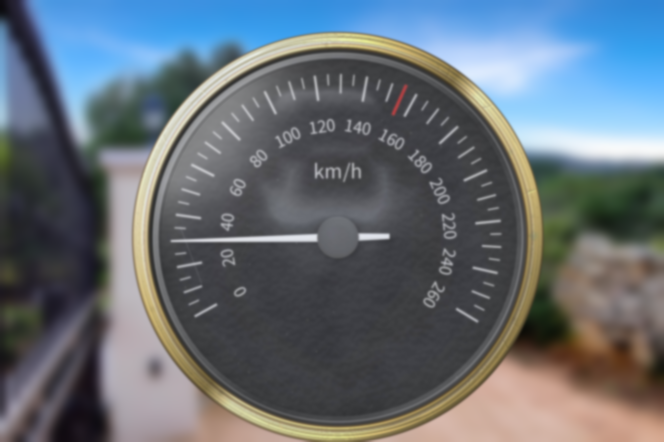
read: 30 km/h
